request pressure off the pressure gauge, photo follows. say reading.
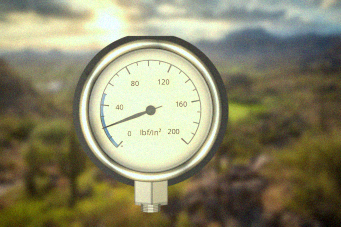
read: 20 psi
